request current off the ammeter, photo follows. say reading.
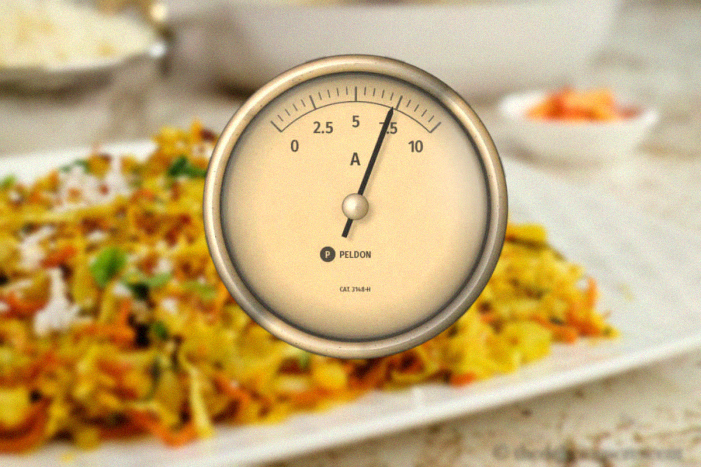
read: 7.25 A
